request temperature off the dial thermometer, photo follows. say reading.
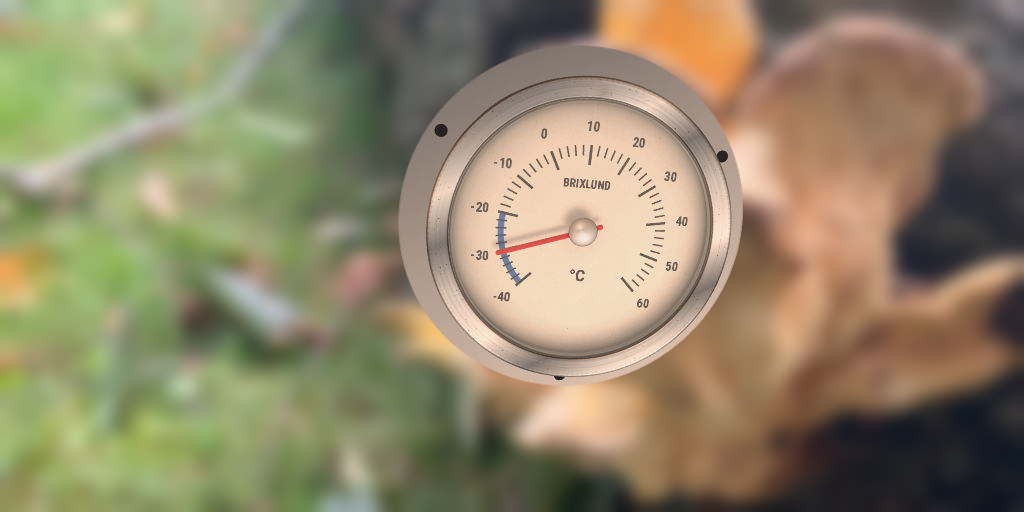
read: -30 °C
